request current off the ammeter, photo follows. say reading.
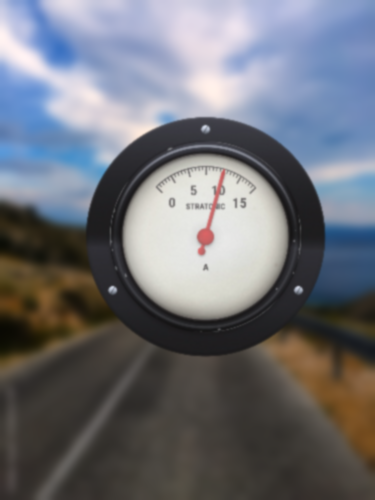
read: 10 A
